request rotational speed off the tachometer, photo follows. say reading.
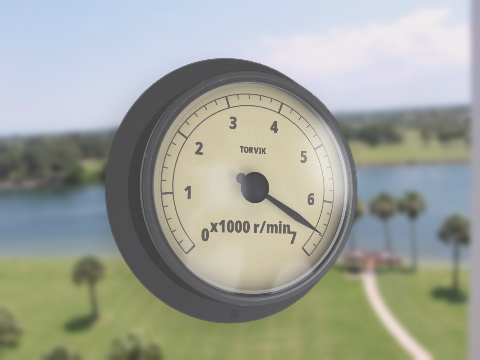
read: 6600 rpm
